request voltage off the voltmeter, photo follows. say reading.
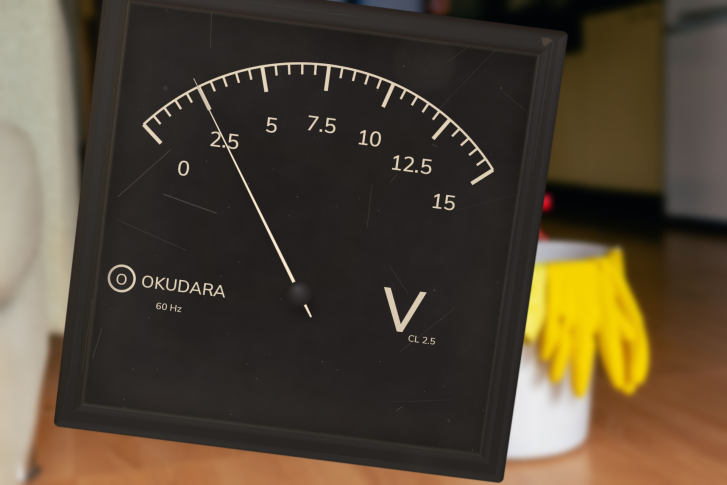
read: 2.5 V
